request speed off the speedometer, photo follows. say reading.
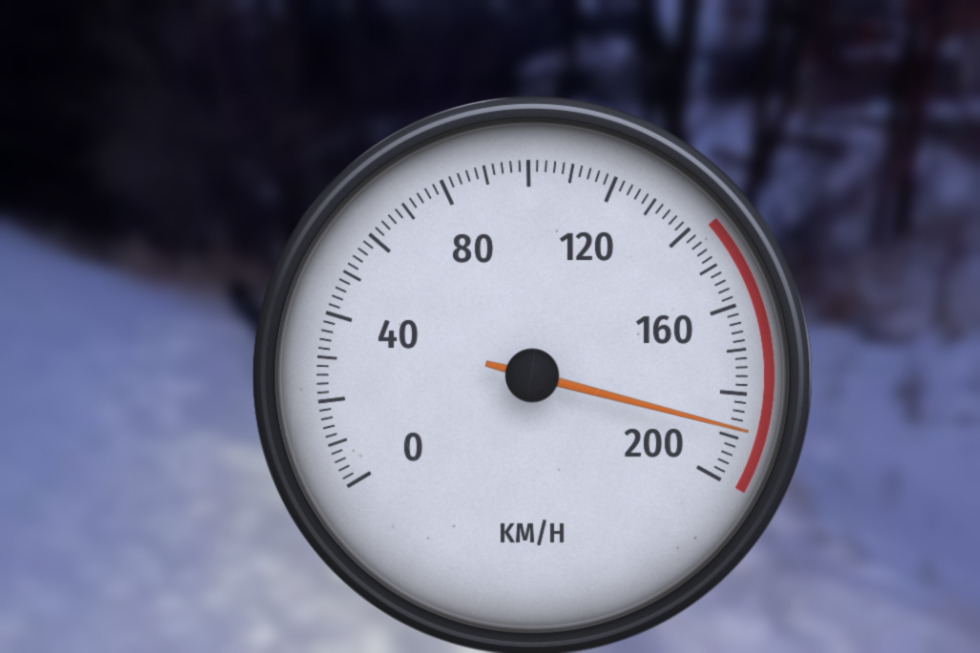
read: 188 km/h
